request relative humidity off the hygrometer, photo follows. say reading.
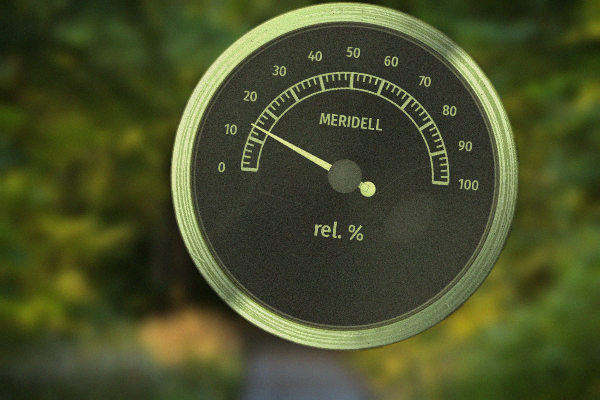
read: 14 %
